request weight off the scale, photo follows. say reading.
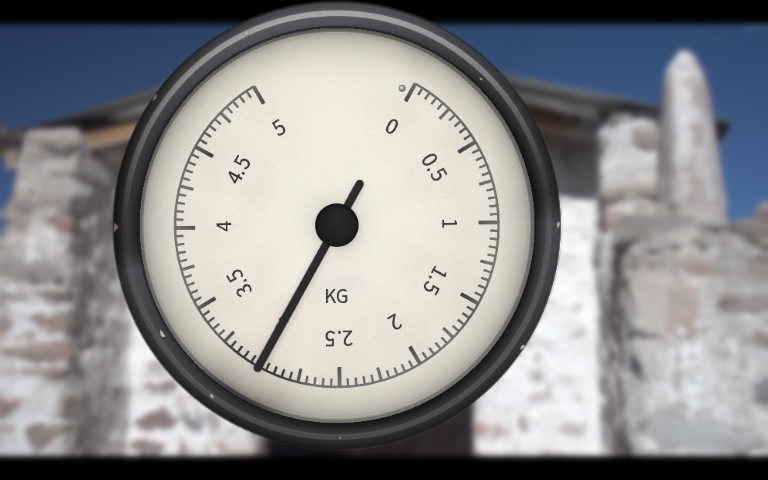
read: 3 kg
